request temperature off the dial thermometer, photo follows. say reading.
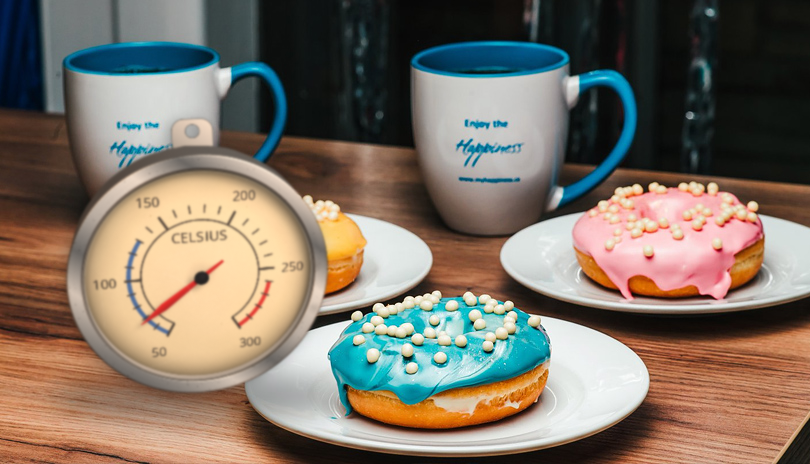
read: 70 °C
